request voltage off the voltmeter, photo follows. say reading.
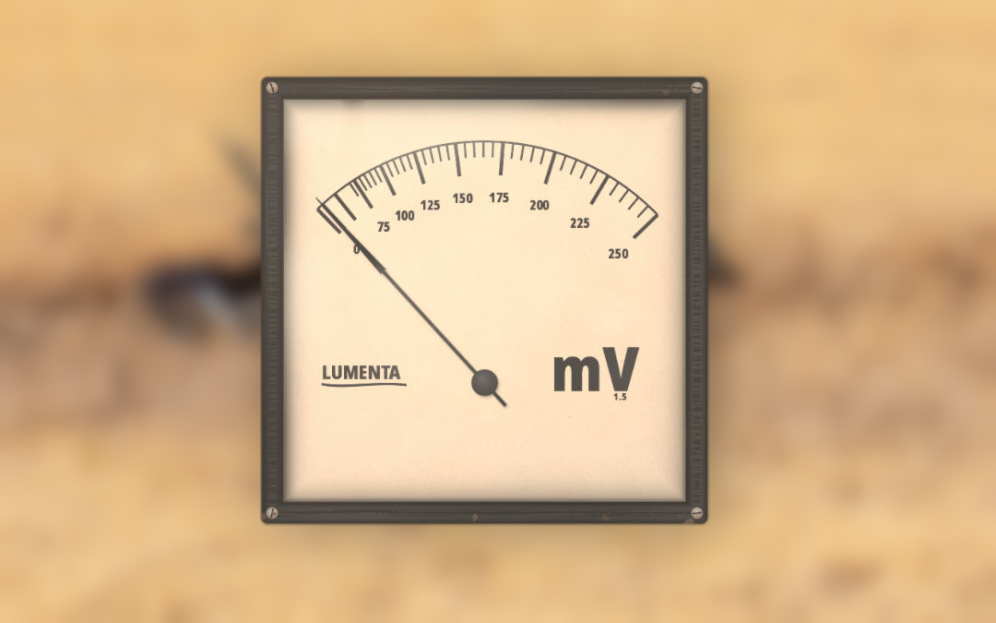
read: 25 mV
